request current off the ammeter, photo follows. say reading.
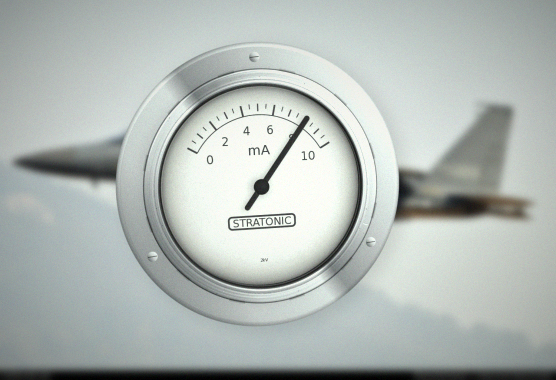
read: 8 mA
